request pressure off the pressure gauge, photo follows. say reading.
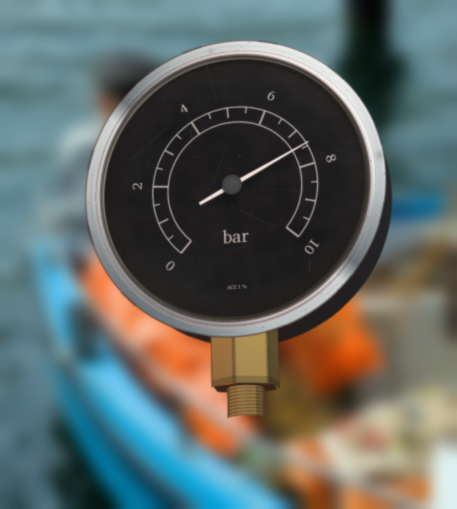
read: 7.5 bar
